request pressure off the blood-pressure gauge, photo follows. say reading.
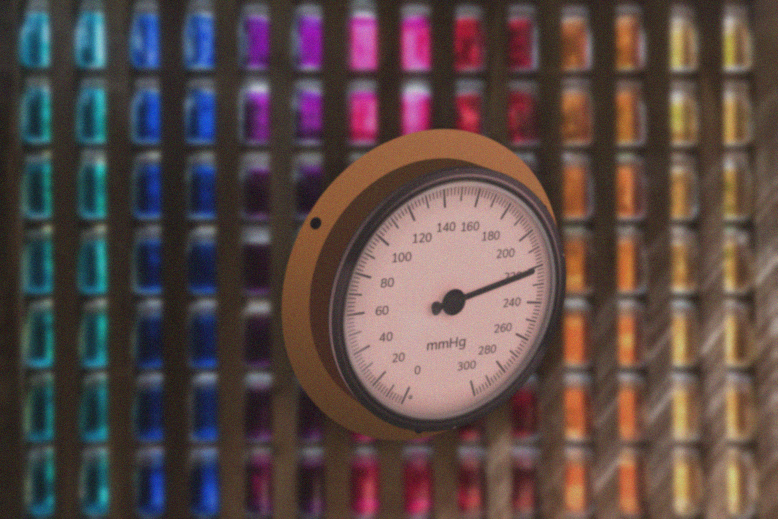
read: 220 mmHg
